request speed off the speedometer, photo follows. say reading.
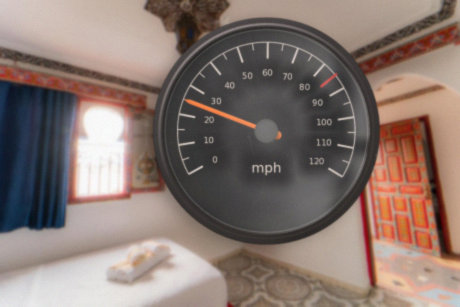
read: 25 mph
